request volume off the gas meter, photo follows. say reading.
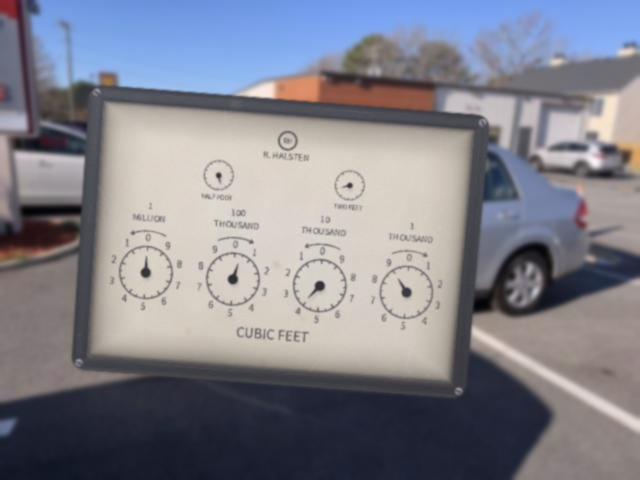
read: 3900 ft³
